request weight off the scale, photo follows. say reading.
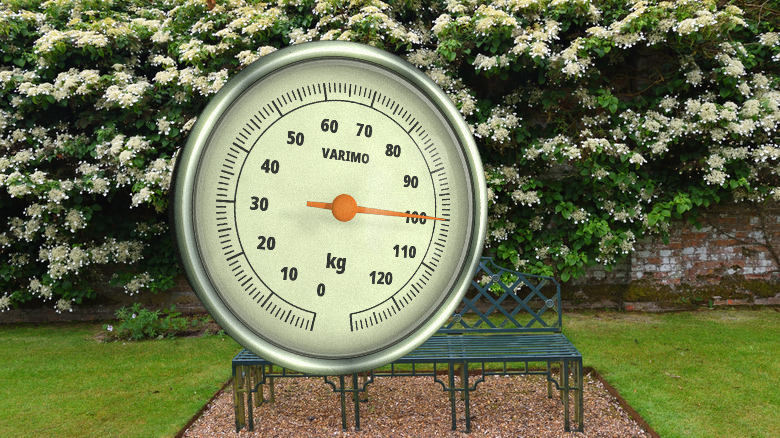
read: 100 kg
